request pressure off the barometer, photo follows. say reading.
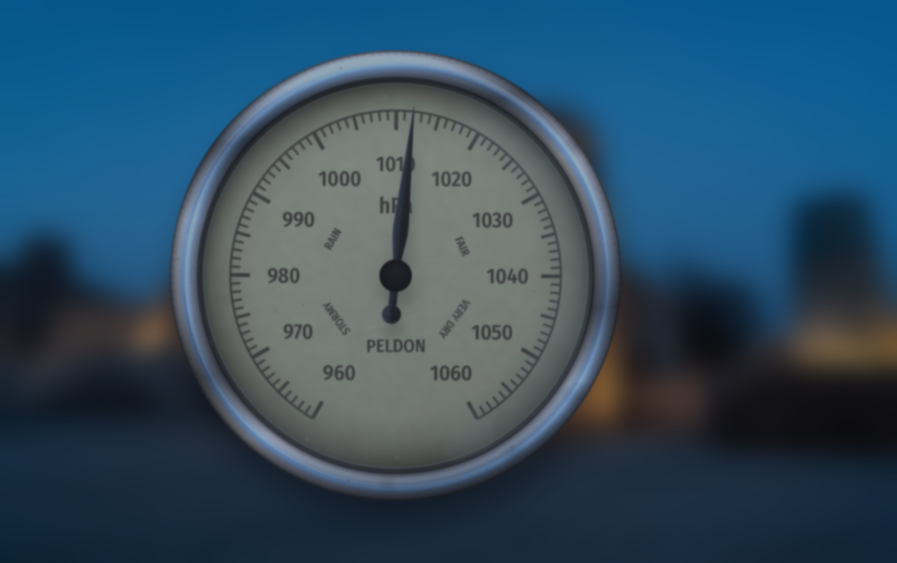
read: 1012 hPa
